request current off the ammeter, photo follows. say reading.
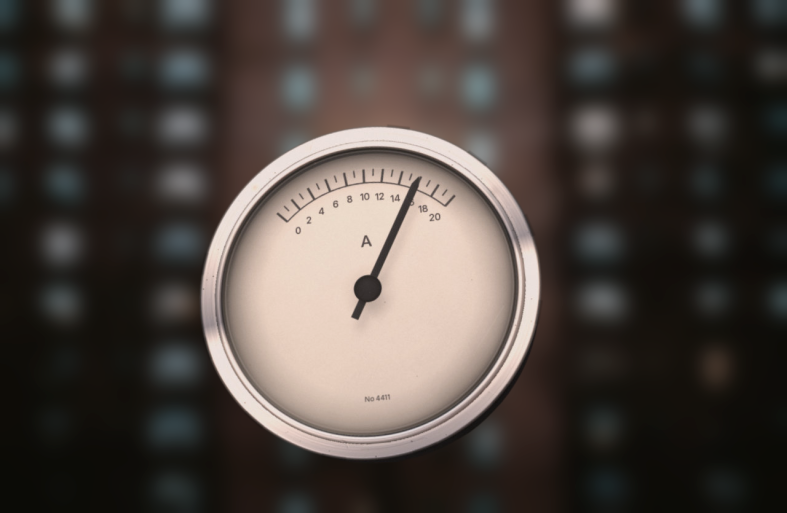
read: 16 A
